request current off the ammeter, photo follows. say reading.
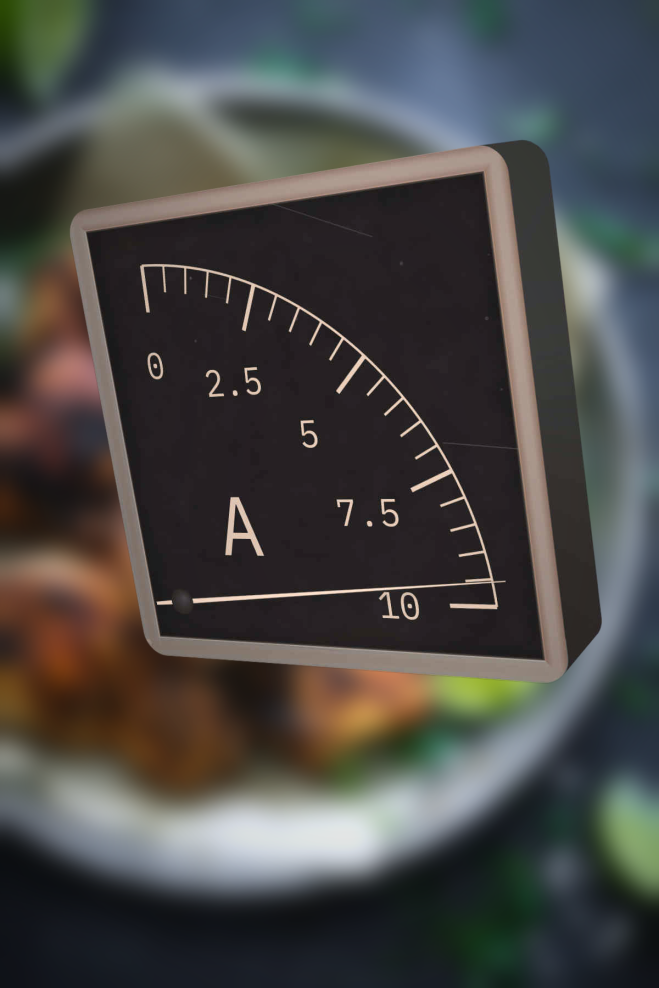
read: 9.5 A
